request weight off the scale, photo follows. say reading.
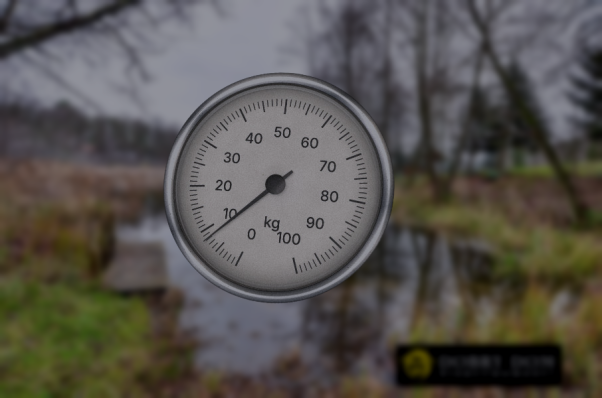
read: 8 kg
